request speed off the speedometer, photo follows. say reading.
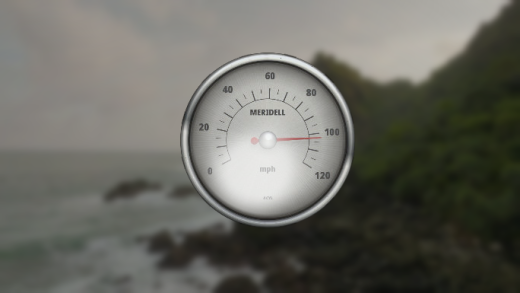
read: 102.5 mph
